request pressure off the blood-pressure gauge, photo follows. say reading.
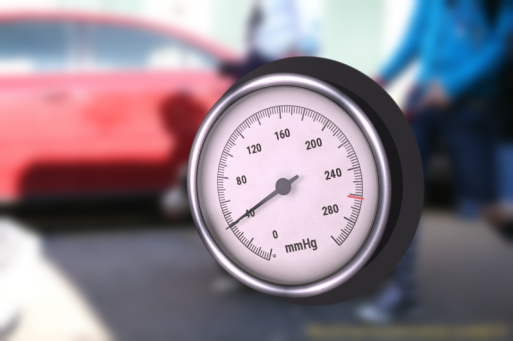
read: 40 mmHg
